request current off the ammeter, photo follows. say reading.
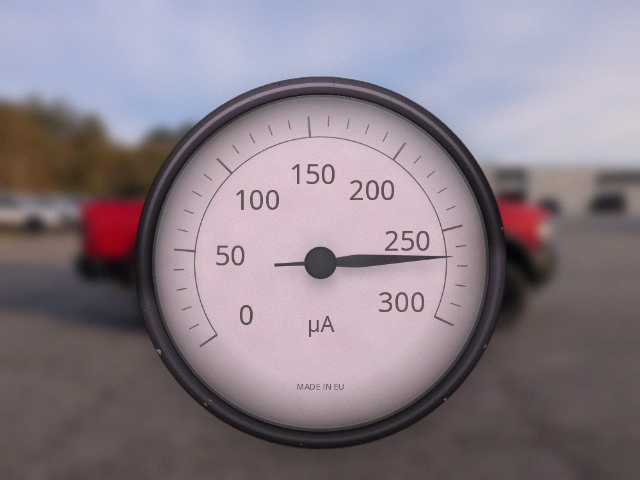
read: 265 µA
